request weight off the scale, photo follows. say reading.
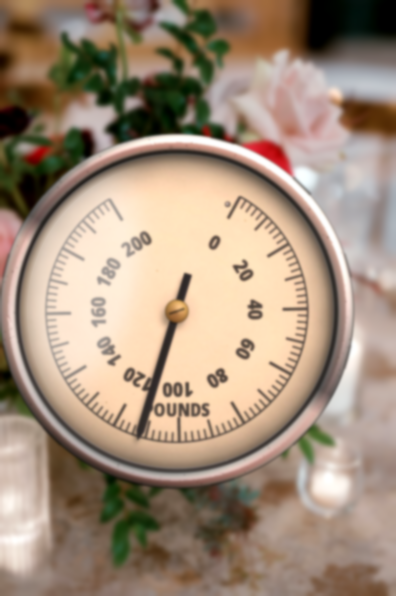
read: 112 lb
